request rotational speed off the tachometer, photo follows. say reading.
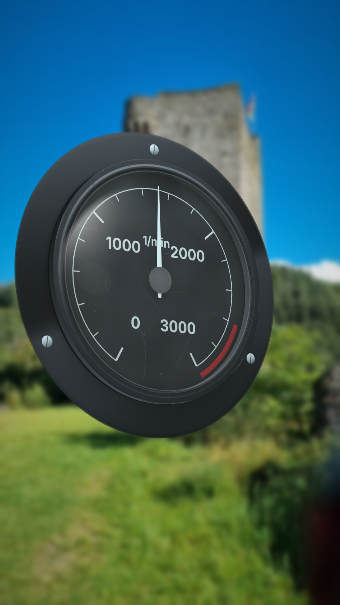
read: 1500 rpm
